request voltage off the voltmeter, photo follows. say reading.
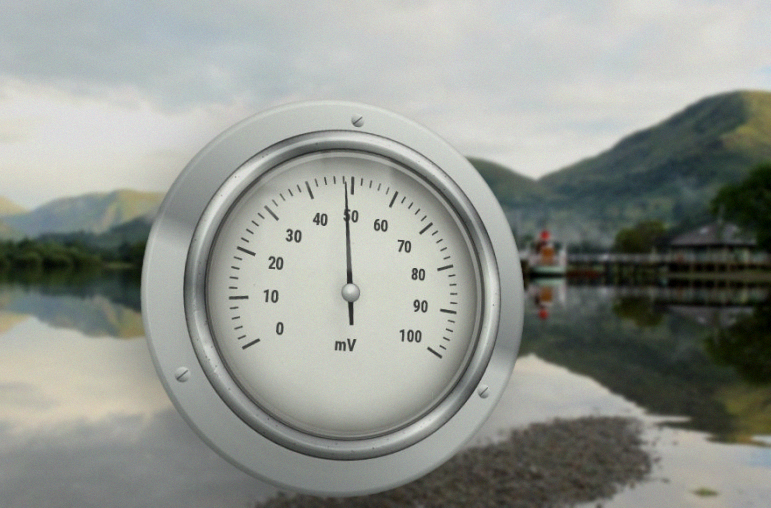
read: 48 mV
